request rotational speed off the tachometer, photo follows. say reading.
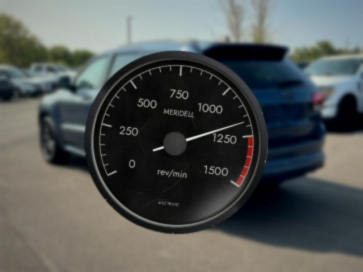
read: 1175 rpm
